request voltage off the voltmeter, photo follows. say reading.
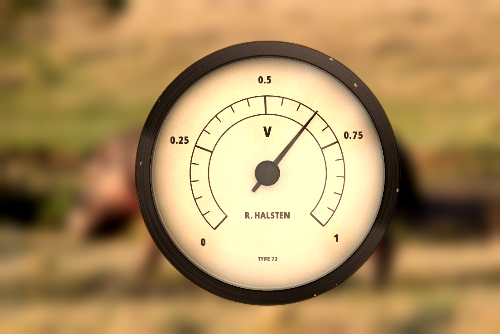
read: 0.65 V
